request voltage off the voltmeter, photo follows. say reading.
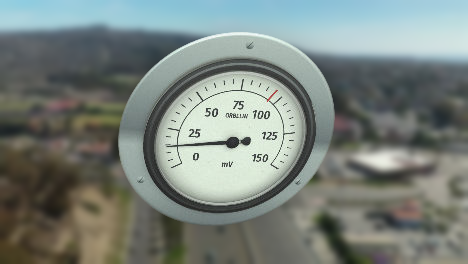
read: 15 mV
